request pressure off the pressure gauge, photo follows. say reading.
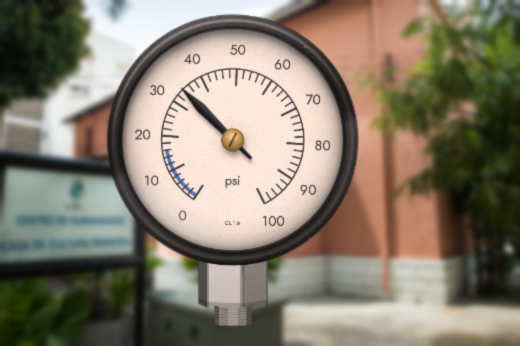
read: 34 psi
